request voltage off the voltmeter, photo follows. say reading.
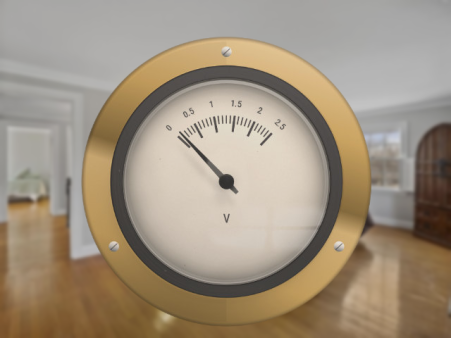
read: 0.1 V
